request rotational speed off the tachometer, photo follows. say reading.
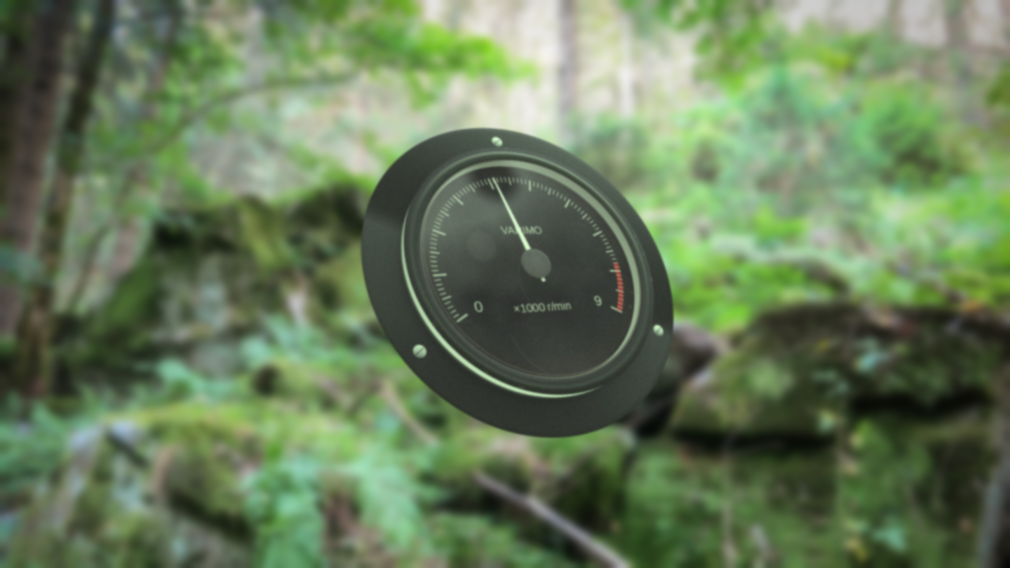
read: 4000 rpm
